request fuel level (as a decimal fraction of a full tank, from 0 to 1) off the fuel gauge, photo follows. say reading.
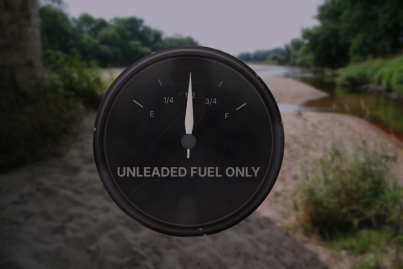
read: 0.5
